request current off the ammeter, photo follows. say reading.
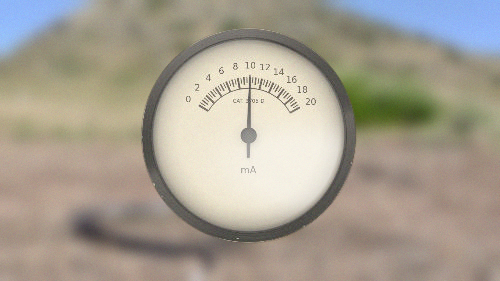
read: 10 mA
